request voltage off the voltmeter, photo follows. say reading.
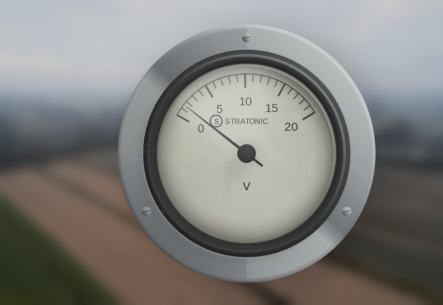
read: 1.5 V
